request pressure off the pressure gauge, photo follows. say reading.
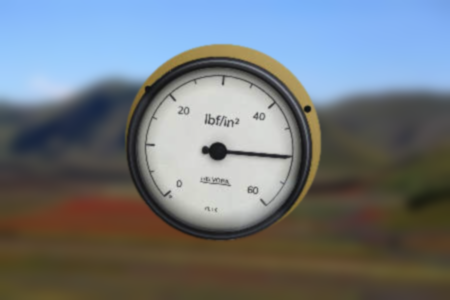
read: 50 psi
